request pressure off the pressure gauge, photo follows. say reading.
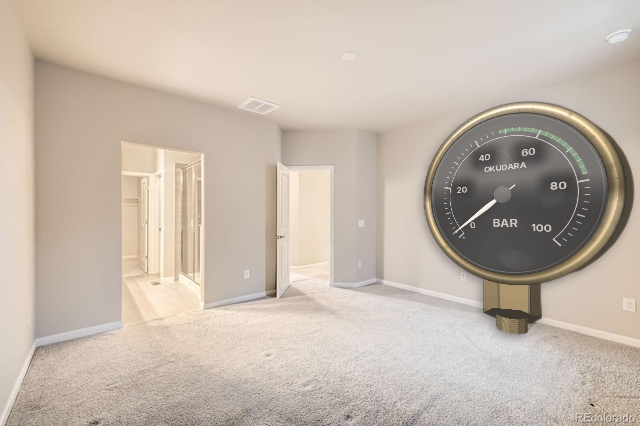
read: 2 bar
